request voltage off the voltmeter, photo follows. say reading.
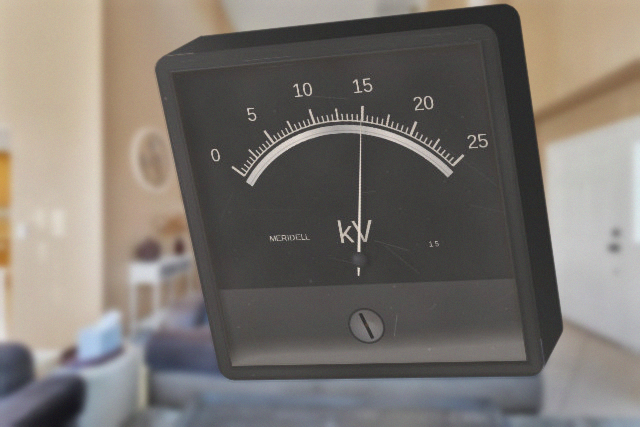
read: 15 kV
